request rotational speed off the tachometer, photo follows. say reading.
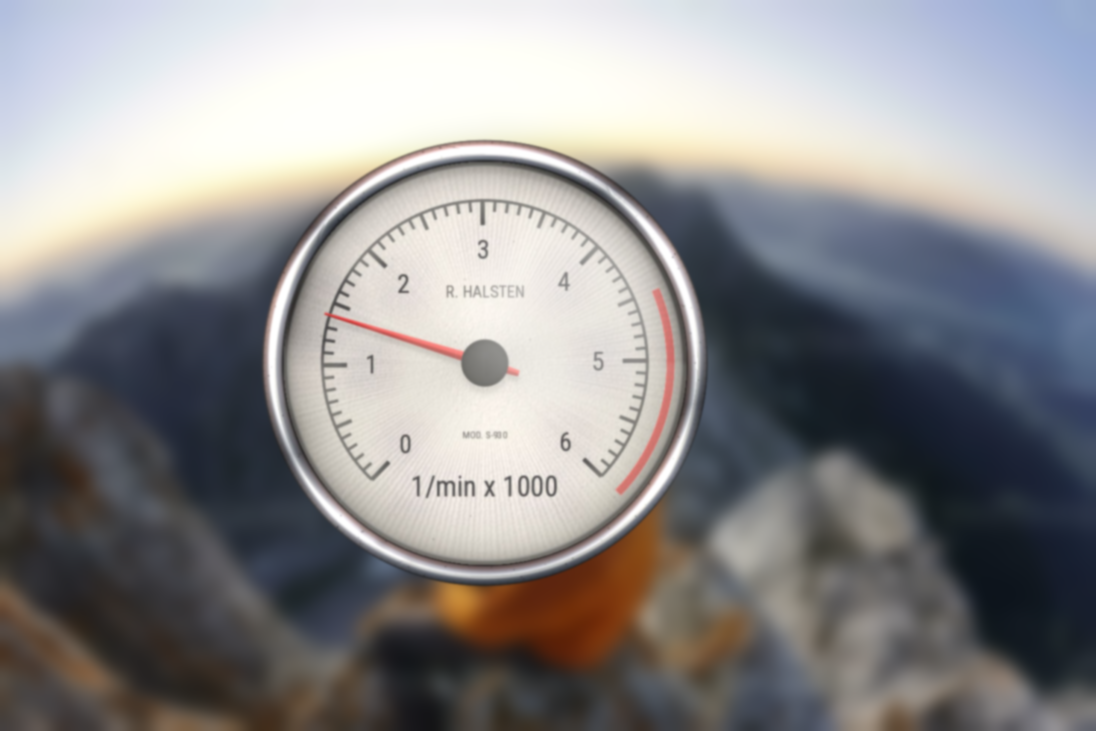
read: 1400 rpm
